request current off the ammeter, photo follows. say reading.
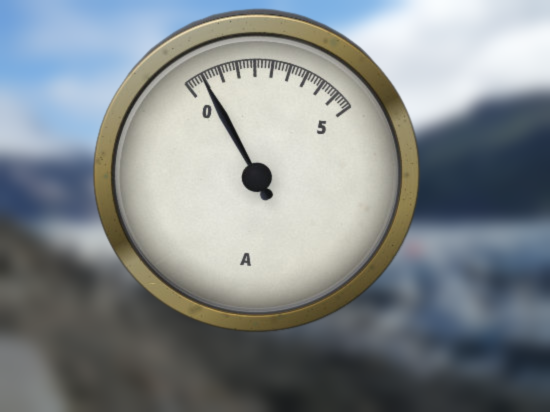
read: 0.5 A
